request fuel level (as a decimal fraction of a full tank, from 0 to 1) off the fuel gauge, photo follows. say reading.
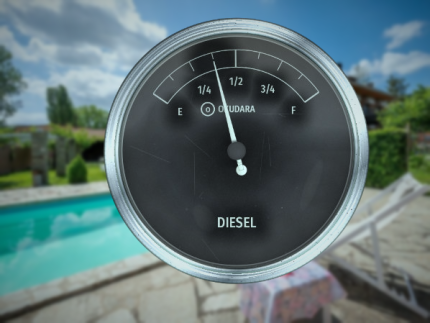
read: 0.375
